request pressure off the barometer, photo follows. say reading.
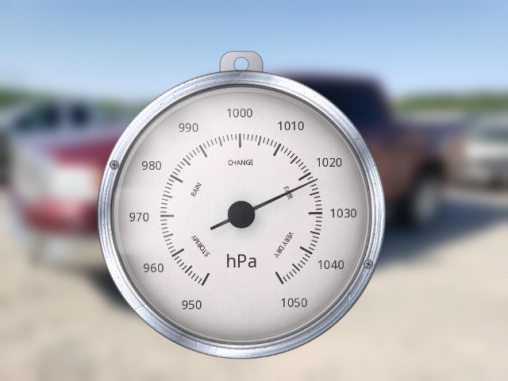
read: 1022 hPa
